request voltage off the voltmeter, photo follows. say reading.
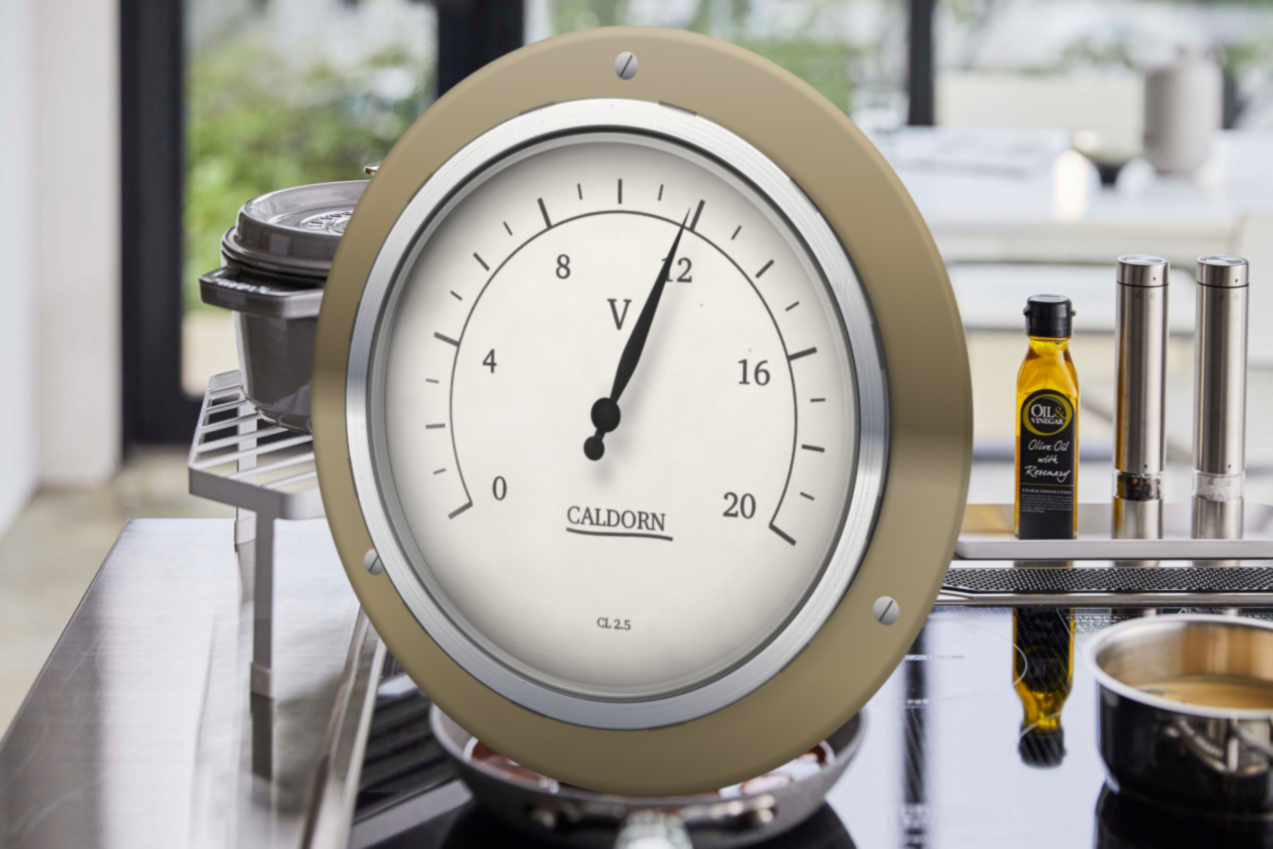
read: 12 V
